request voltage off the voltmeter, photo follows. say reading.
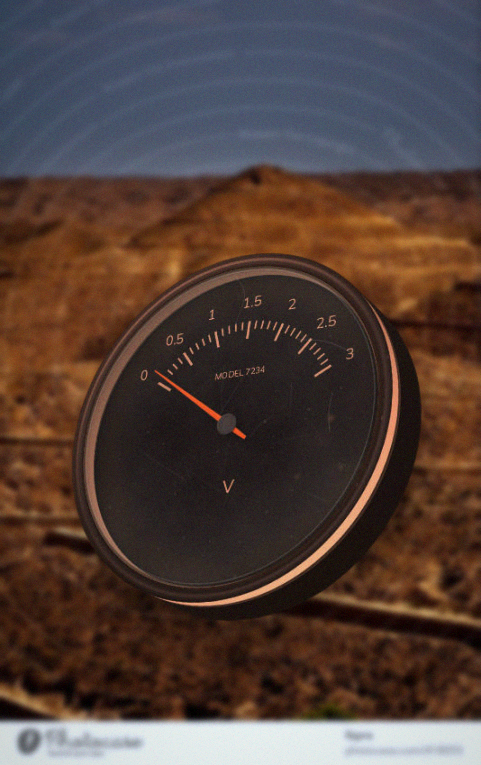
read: 0.1 V
